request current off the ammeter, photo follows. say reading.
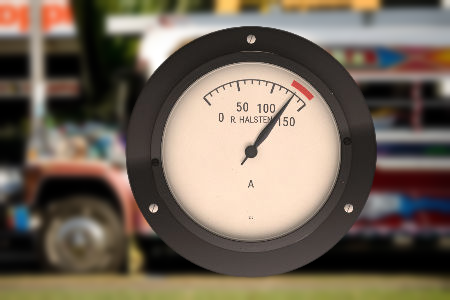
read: 130 A
